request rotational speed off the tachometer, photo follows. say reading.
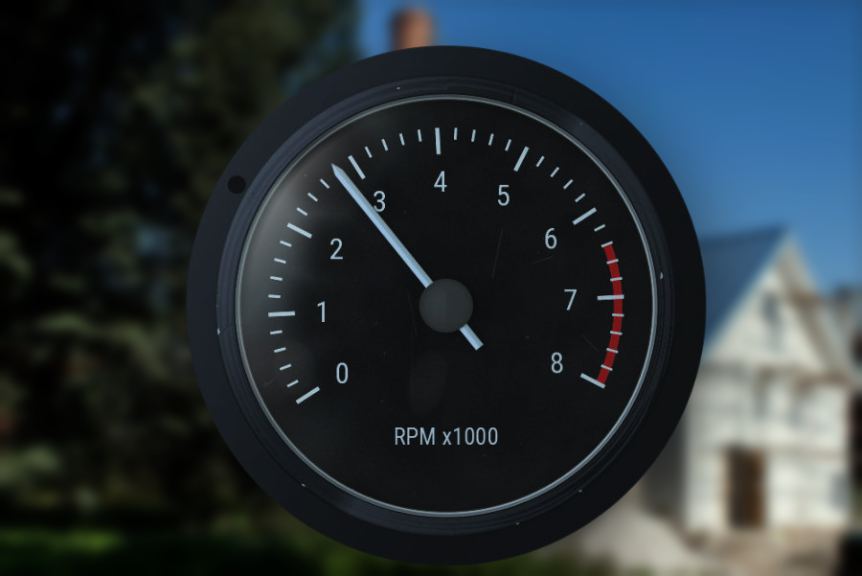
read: 2800 rpm
